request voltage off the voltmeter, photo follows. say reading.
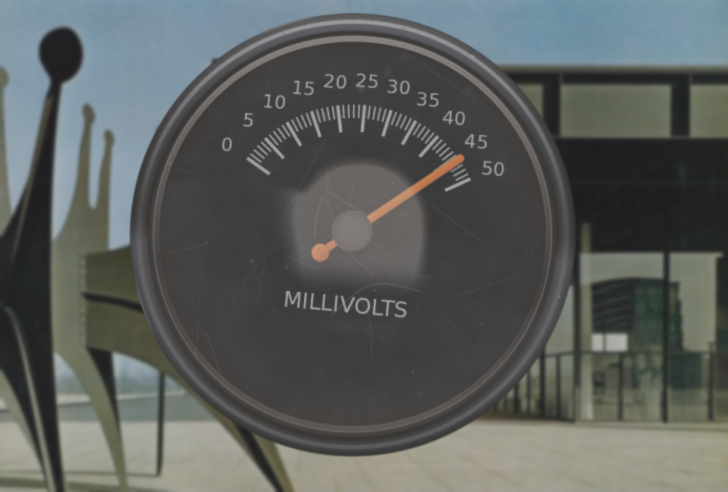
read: 46 mV
